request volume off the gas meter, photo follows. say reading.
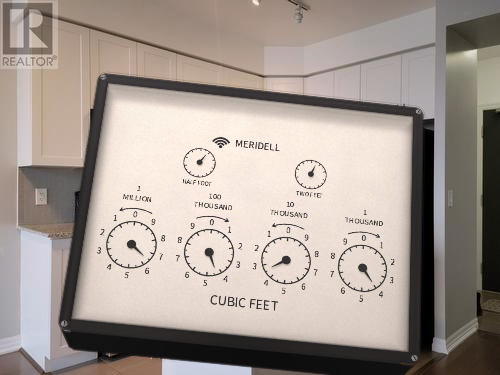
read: 643400 ft³
